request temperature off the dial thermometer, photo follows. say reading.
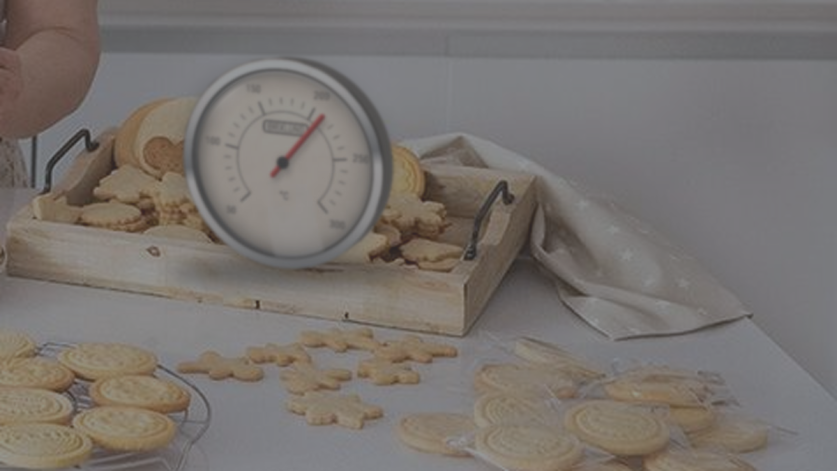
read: 210 °C
